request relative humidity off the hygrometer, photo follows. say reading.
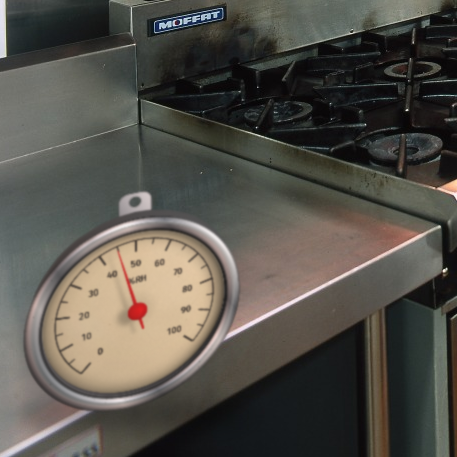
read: 45 %
